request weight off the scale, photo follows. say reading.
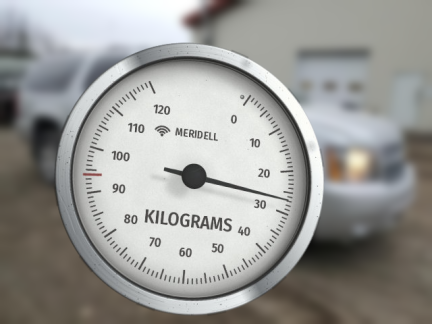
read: 27 kg
